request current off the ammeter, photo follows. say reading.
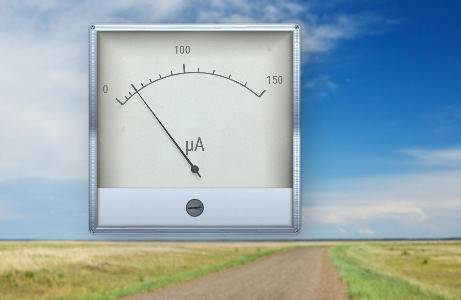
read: 50 µA
